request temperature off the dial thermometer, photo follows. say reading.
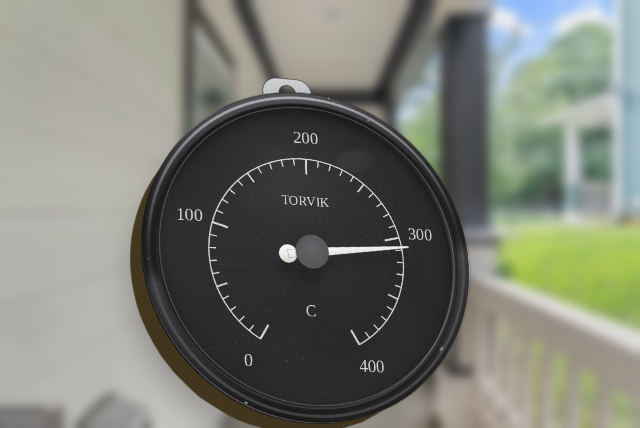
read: 310 °C
